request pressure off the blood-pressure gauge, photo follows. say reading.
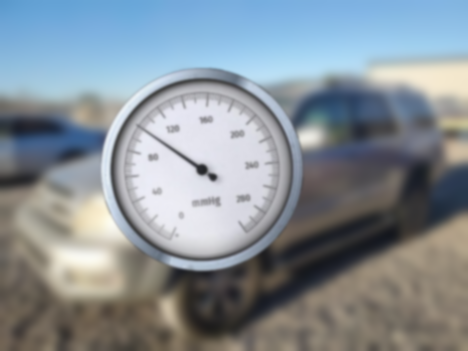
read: 100 mmHg
